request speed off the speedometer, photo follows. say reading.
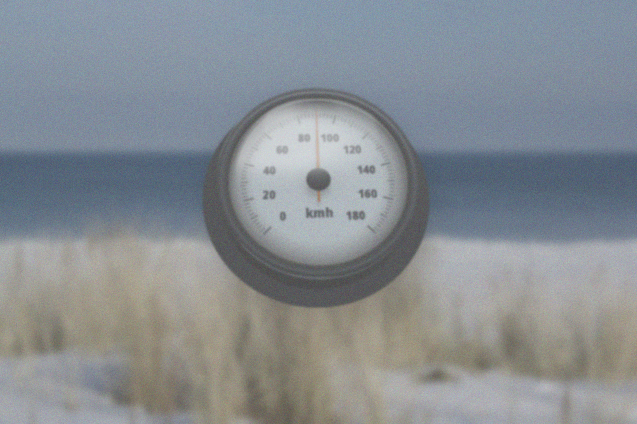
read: 90 km/h
